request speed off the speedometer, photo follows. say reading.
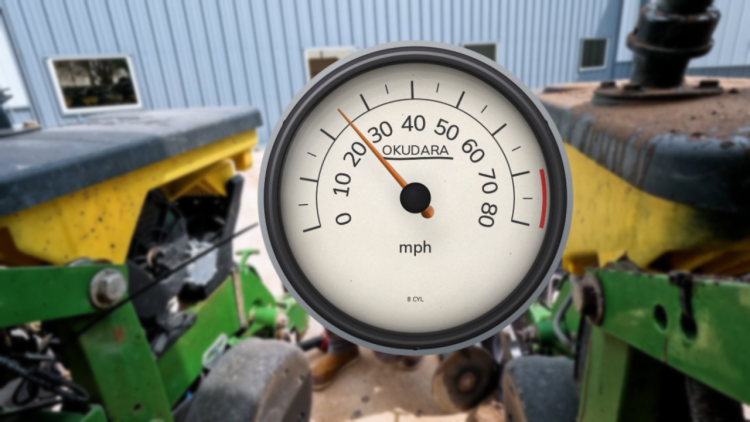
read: 25 mph
